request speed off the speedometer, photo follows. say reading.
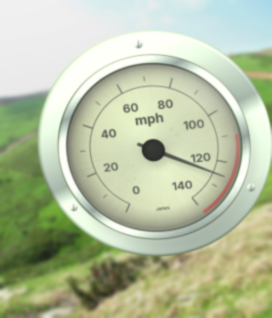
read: 125 mph
